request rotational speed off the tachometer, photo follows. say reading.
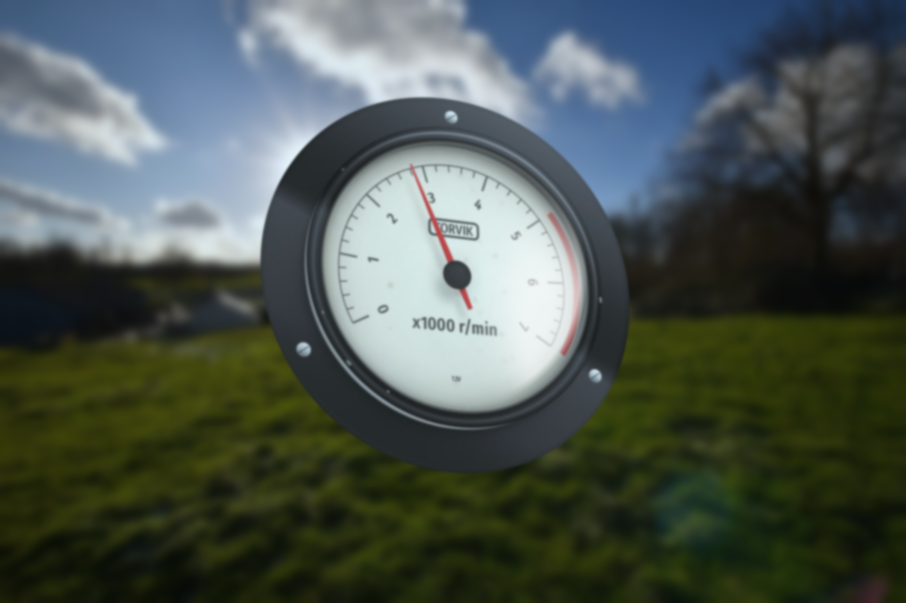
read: 2800 rpm
